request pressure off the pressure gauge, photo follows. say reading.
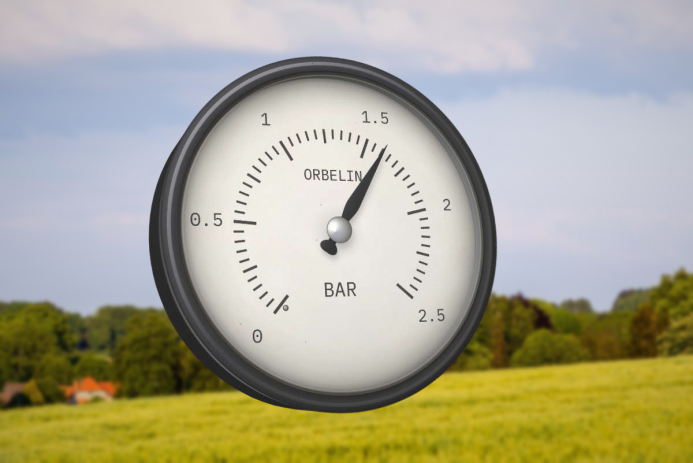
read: 1.6 bar
